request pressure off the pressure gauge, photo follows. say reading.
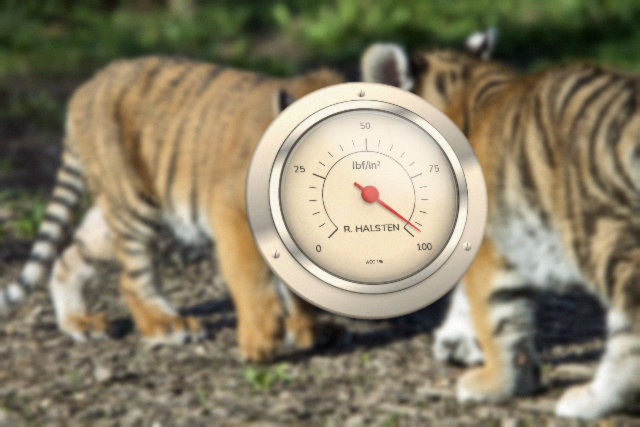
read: 97.5 psi
